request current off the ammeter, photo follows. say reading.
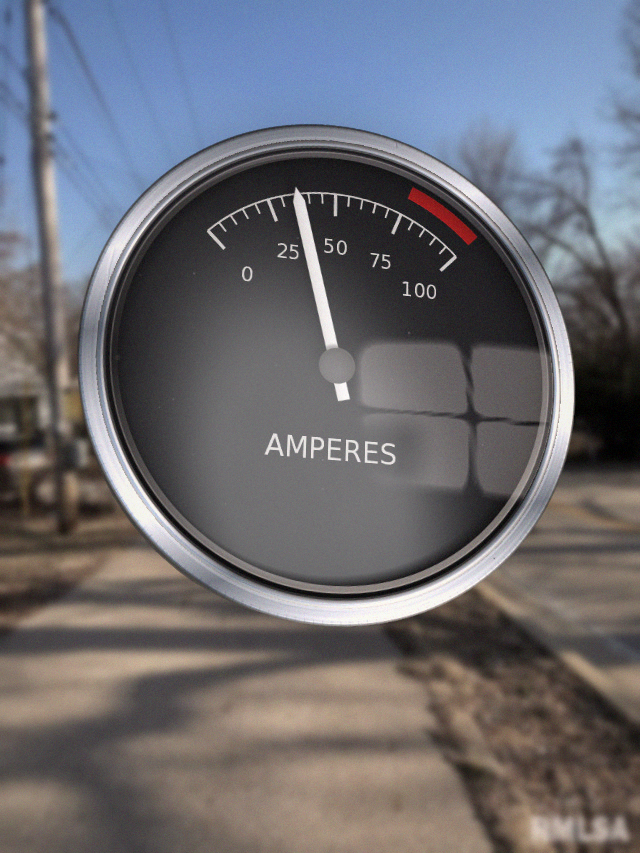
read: 35 A
